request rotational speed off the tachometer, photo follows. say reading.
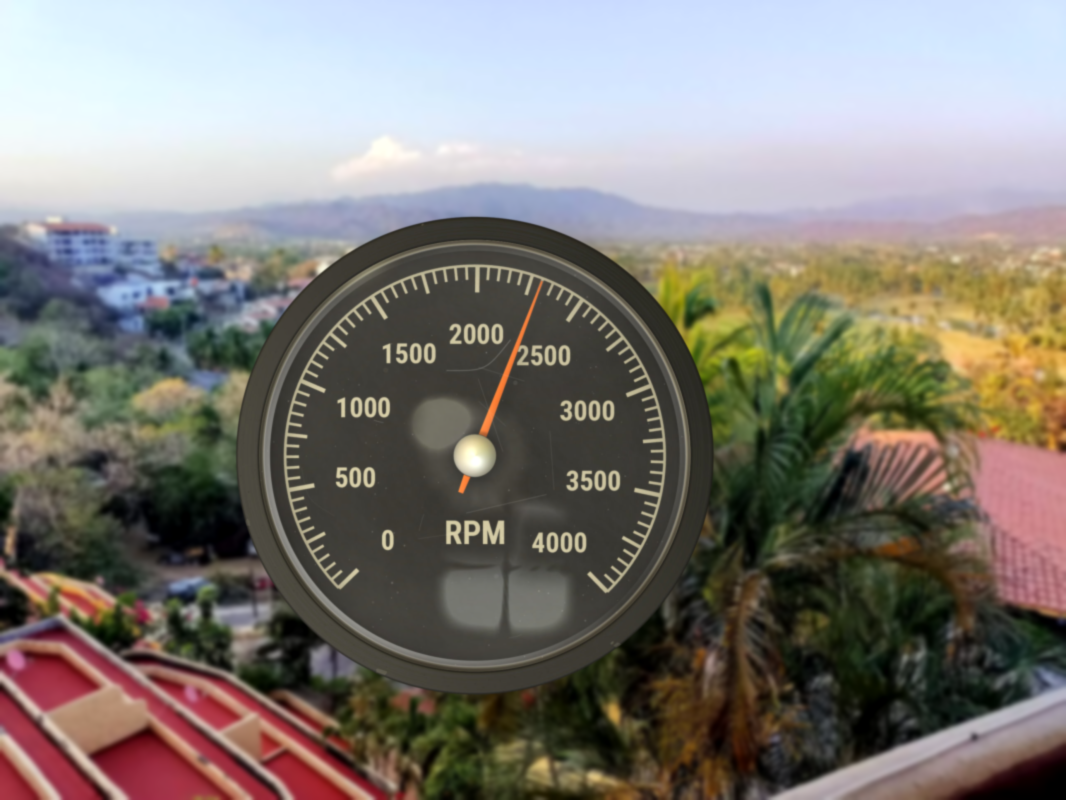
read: 2300 rpm
